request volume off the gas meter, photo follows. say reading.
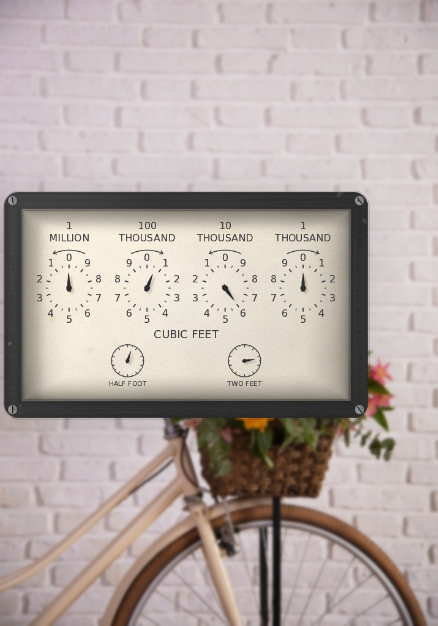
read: 6000 ft³
